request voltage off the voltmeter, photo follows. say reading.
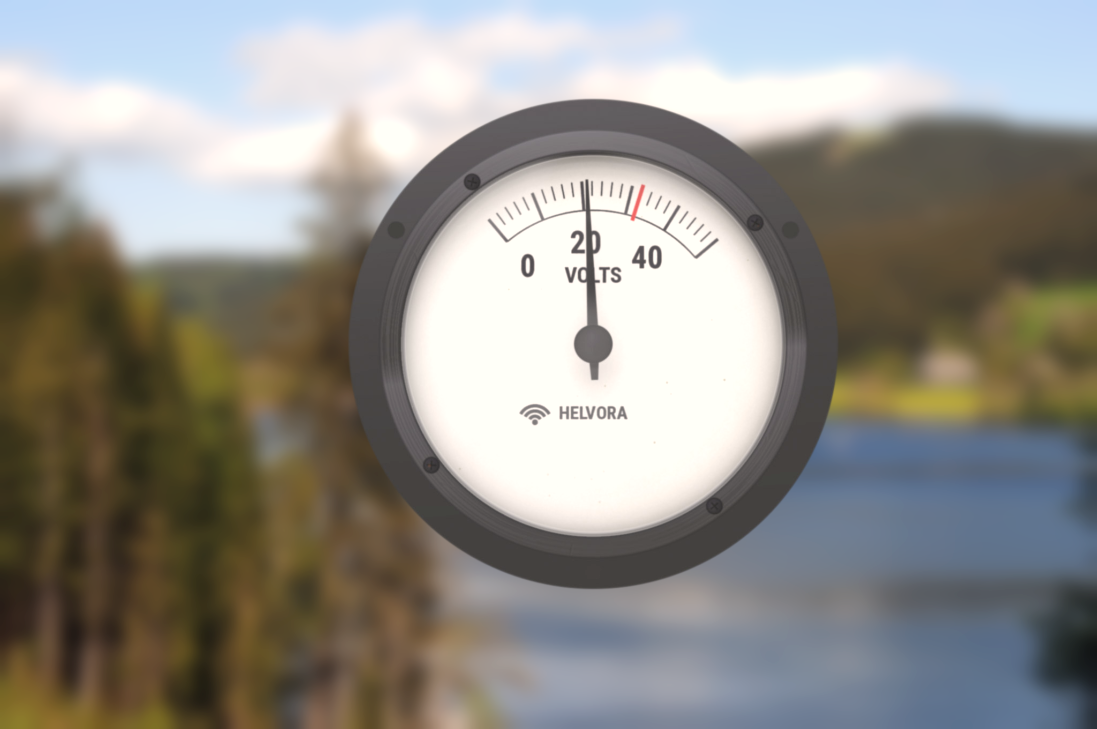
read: 21 V
